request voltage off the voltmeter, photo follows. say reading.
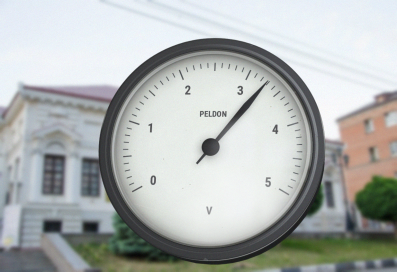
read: 3.3 V
